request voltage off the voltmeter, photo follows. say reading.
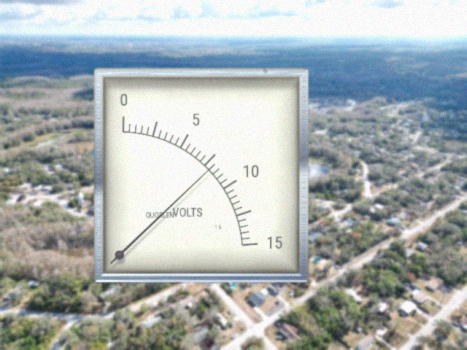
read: 8 V
